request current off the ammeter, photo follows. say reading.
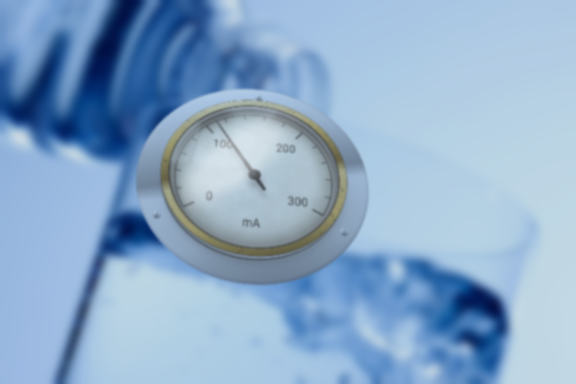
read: 110 mA
